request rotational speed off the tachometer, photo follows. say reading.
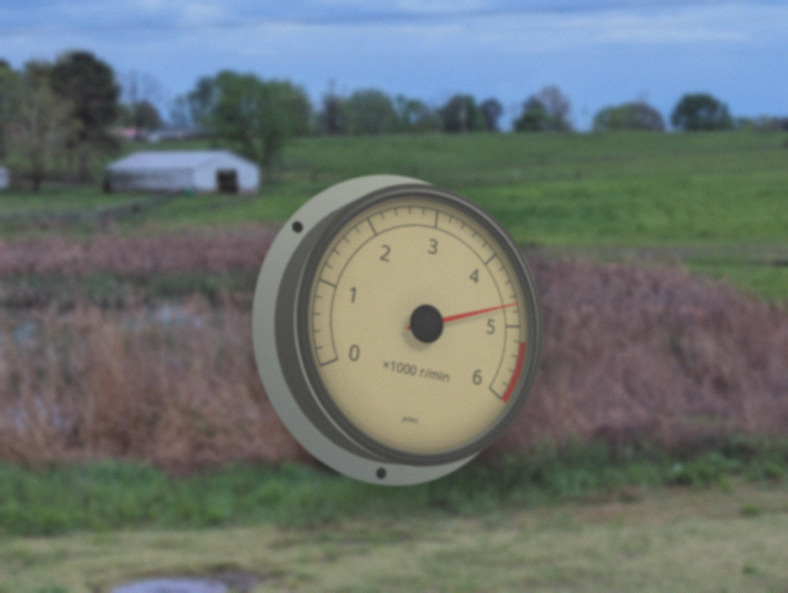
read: 4700 rpm
